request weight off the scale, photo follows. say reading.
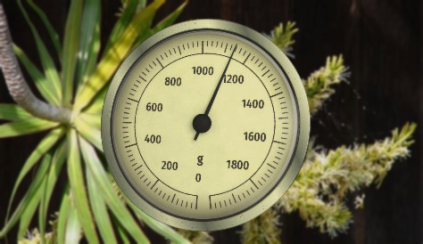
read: 1140 g
